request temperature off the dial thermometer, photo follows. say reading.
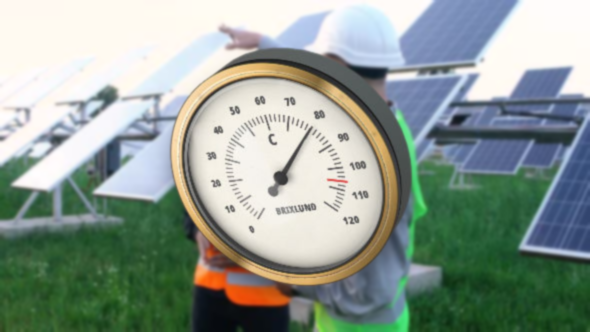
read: 80 °C
